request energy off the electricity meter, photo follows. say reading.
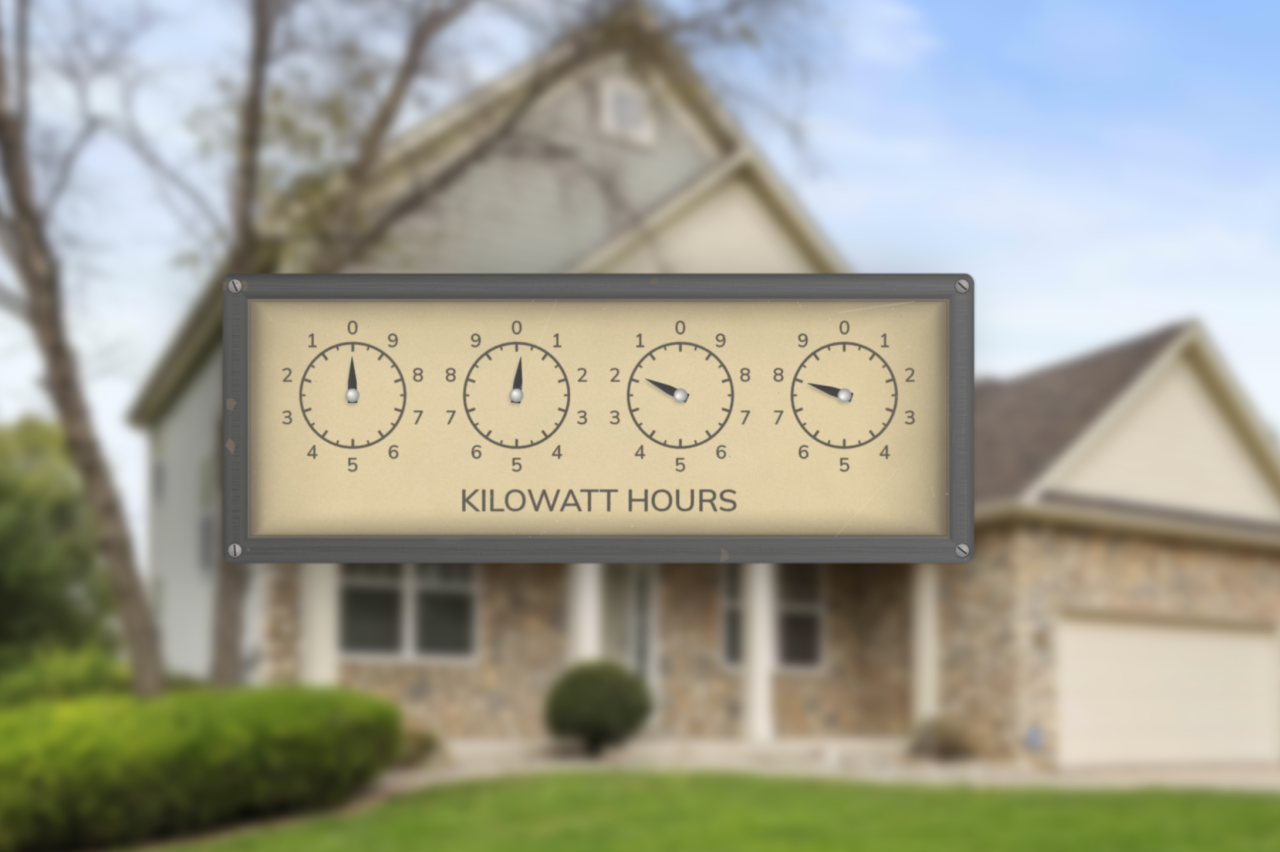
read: 18 kWh
